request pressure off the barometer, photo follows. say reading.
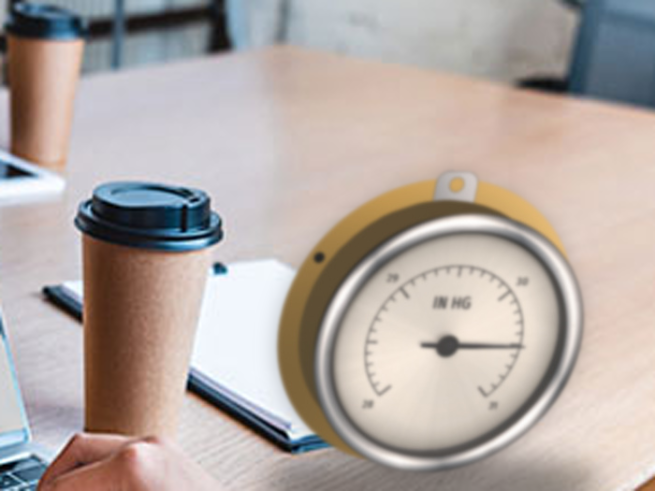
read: 30.5 inHg
